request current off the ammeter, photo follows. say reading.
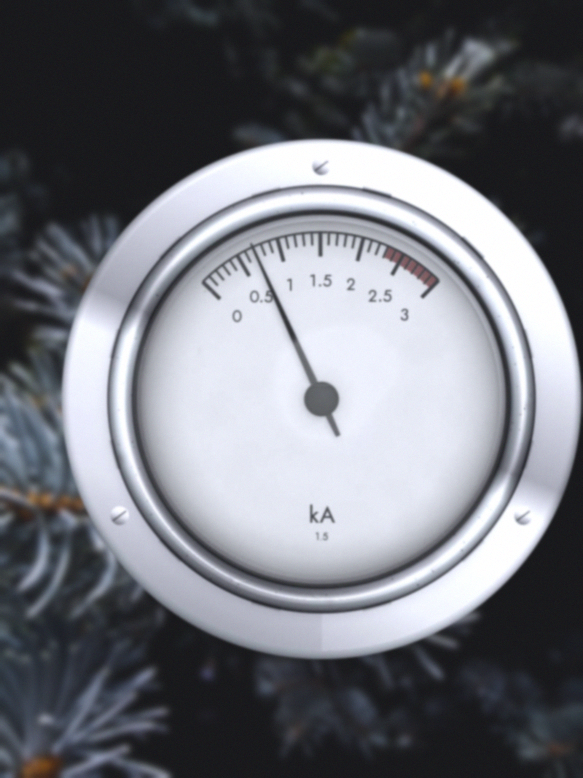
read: 0.7 kA
